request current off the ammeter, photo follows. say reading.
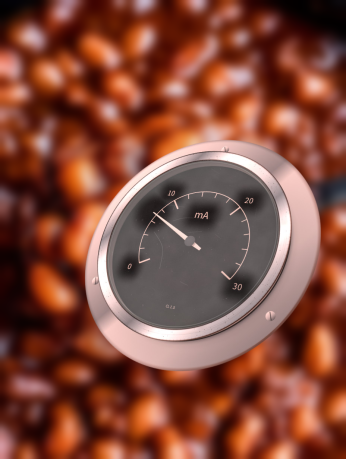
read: 7 mA
